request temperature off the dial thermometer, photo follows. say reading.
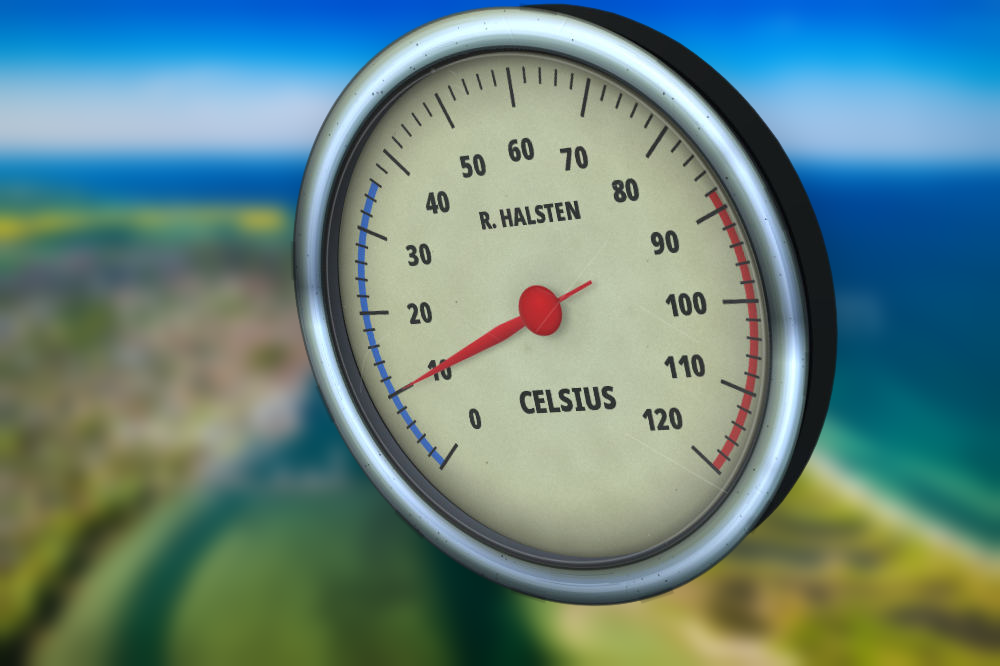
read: 10 °C
